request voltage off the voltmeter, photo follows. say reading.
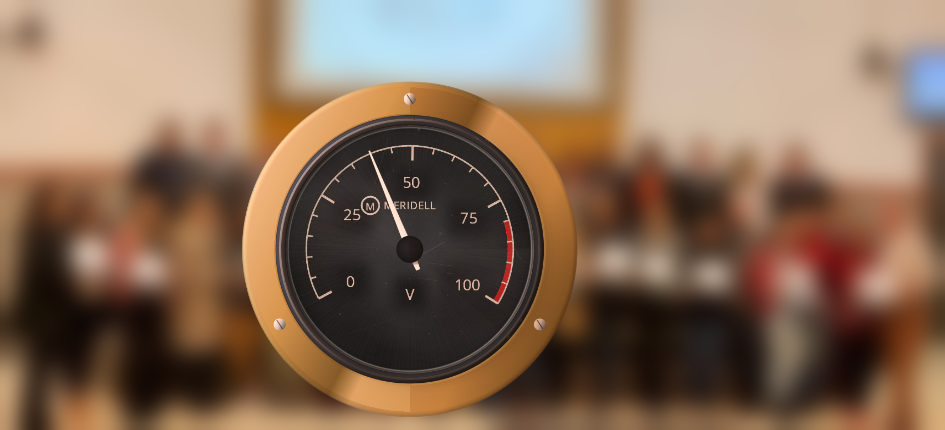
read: 40 V
